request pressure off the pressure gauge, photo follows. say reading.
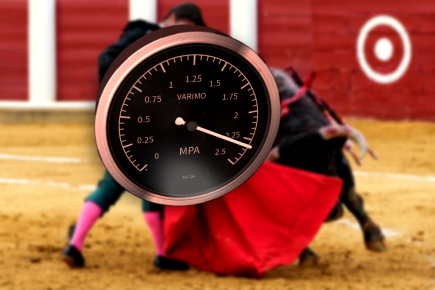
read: 2.3 MPa
